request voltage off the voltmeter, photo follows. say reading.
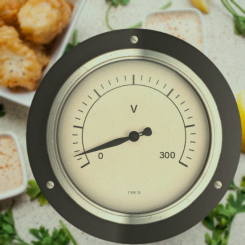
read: 15 V
